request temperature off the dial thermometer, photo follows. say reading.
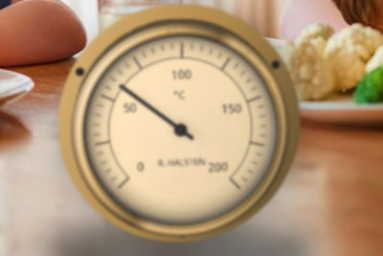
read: 60 °C
